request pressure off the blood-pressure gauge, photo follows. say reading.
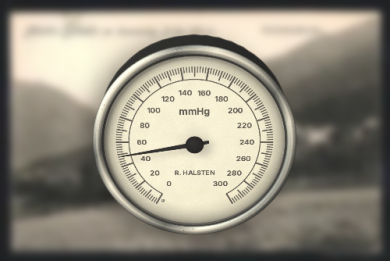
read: 50 mmHg
